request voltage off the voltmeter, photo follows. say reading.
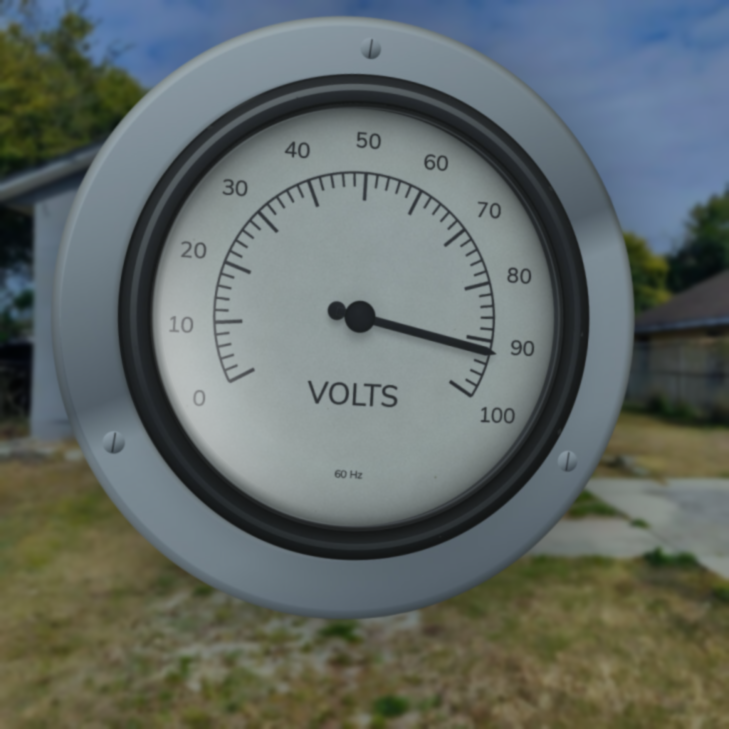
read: 92 V
